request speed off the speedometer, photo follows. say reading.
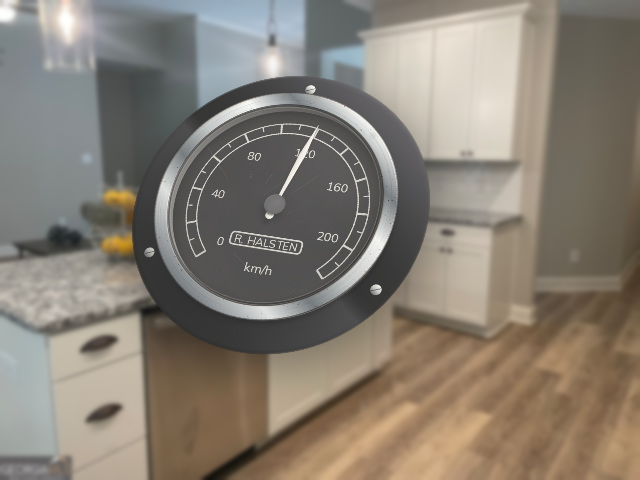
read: 120 km/h
